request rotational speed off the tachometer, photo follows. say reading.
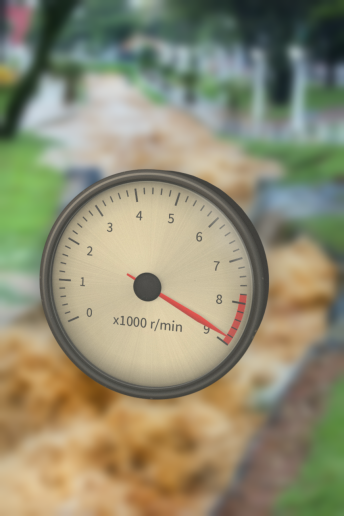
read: 8800 rpm
